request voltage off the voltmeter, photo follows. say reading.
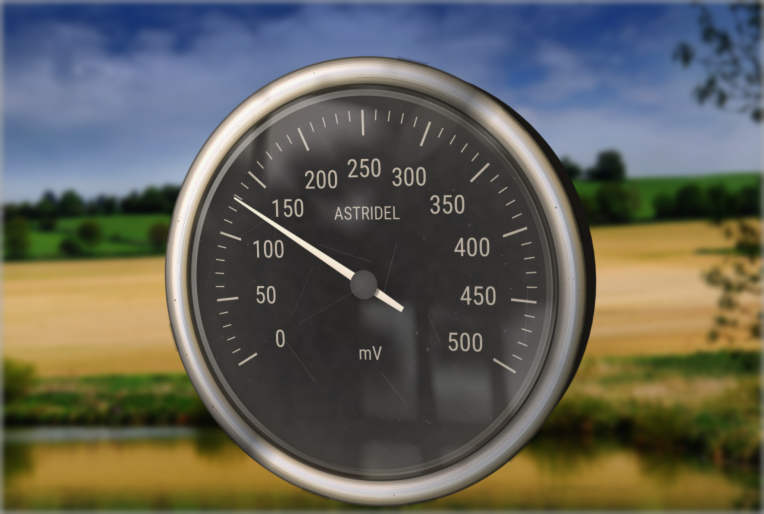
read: 130 mV
